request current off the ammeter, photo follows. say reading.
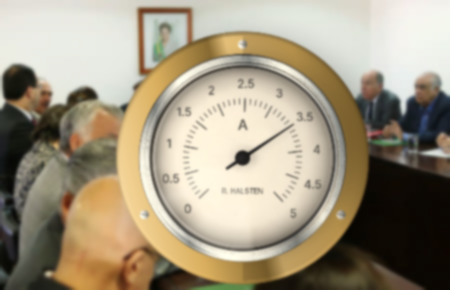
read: 3.5 A
